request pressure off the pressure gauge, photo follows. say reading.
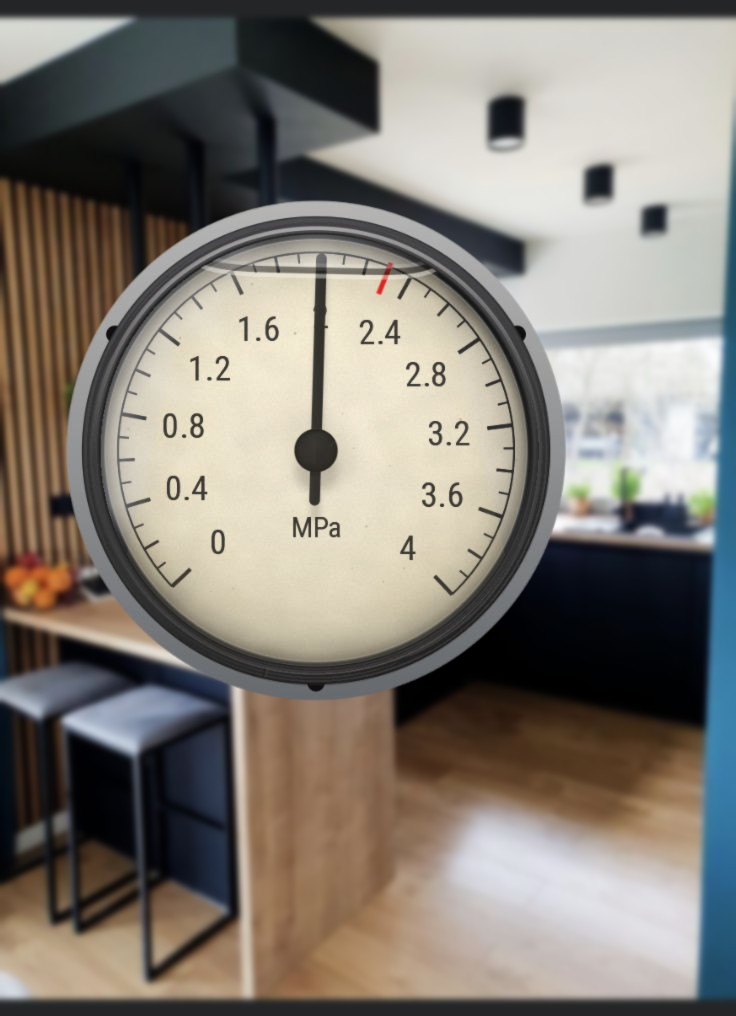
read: 2 MPa
